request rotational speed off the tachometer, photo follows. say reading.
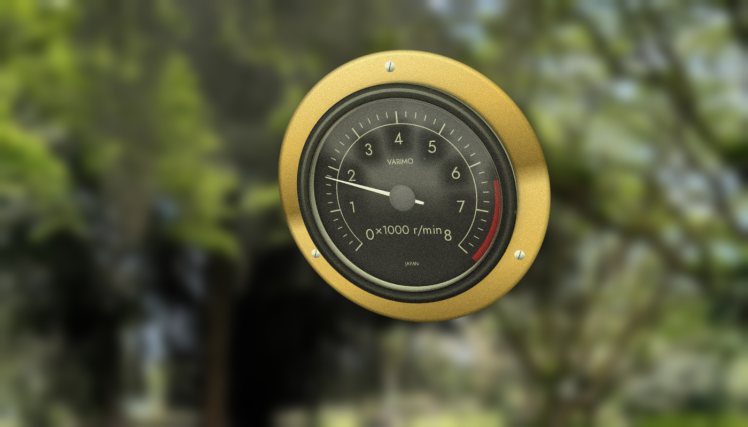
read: 1800 rpm
